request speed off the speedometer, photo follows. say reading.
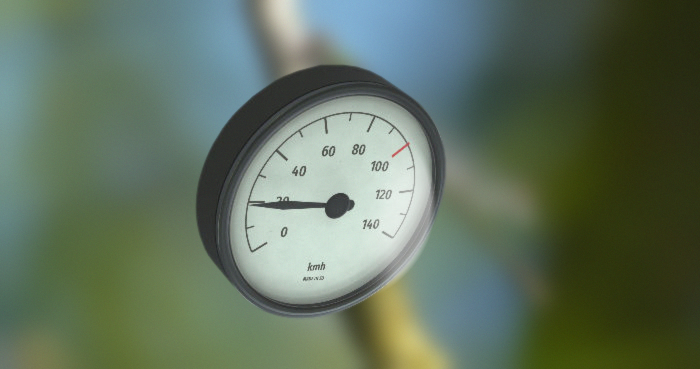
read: 20 km/h
